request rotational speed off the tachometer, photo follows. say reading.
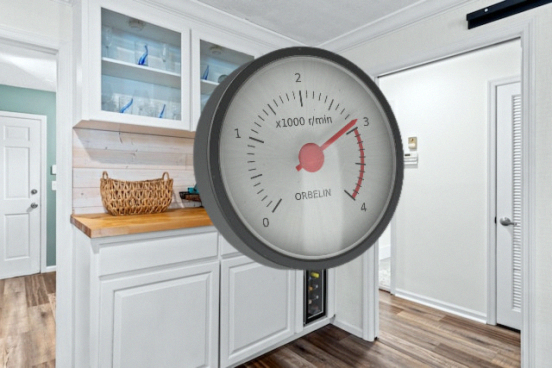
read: 2900 rpm
